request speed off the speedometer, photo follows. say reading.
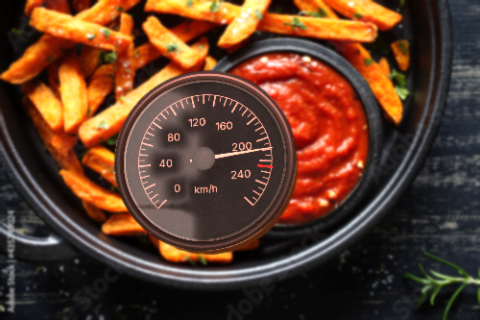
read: 210 km/h
